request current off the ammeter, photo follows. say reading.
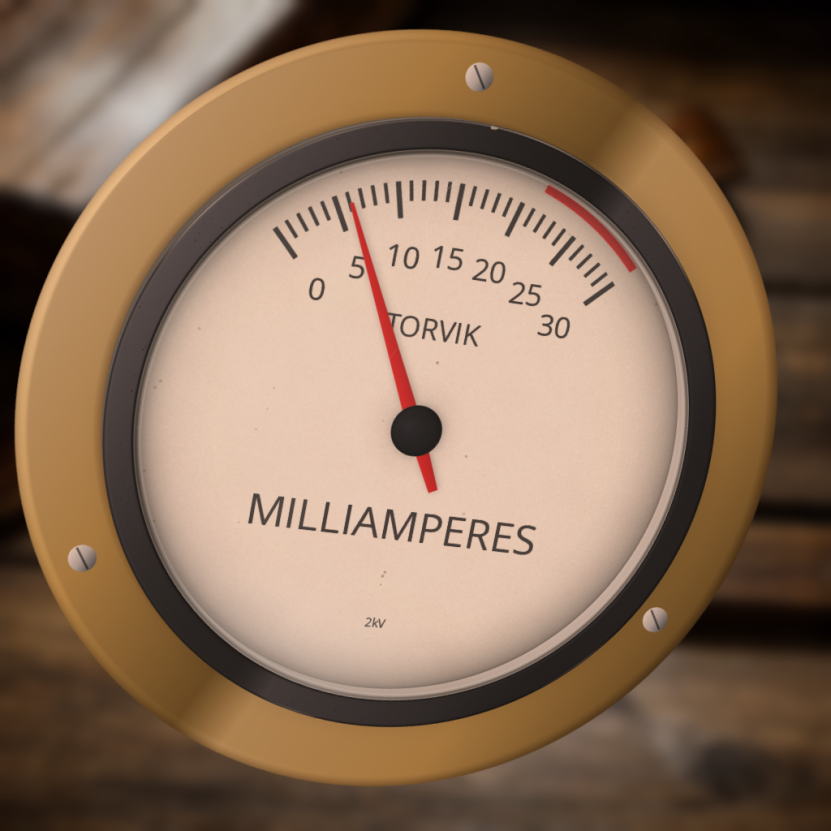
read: 6 mA
